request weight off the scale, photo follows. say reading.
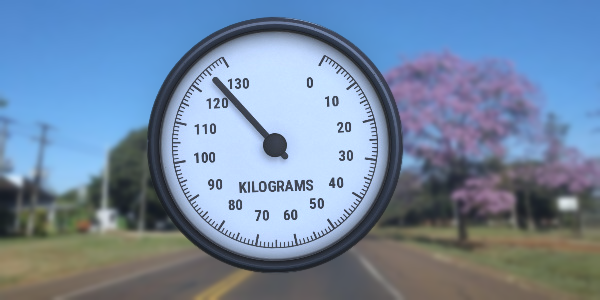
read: 125 kg
